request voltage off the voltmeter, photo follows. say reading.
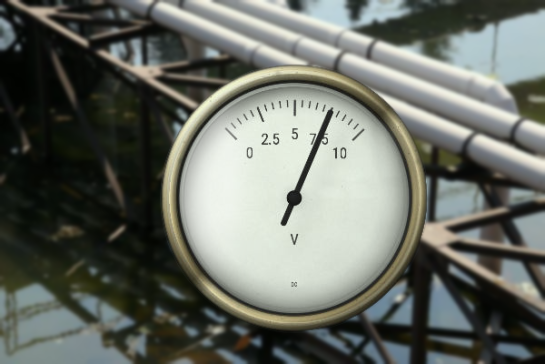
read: 7.5 V
